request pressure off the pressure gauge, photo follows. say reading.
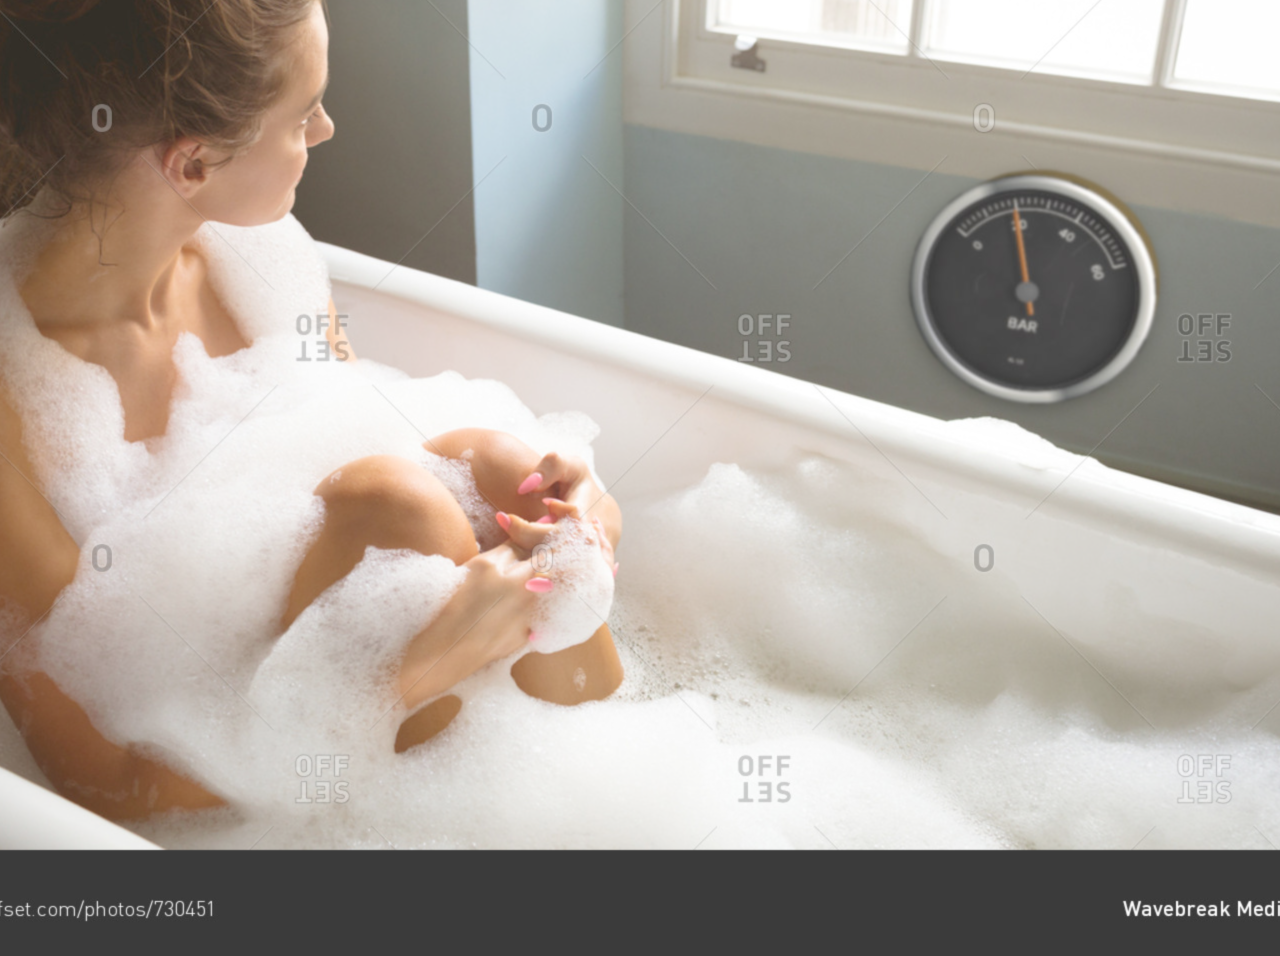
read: 20 bar
